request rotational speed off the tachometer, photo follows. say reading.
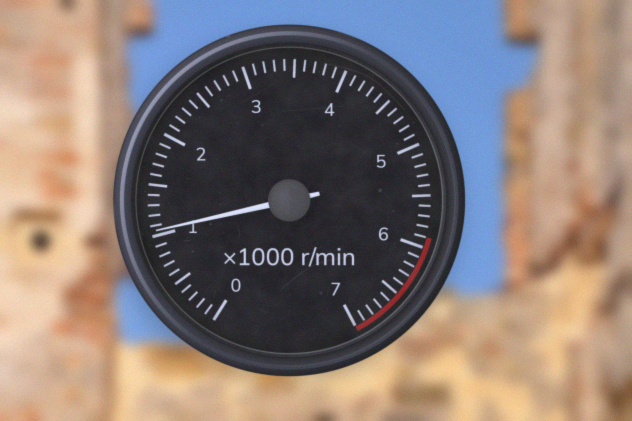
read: 1050 rpm
